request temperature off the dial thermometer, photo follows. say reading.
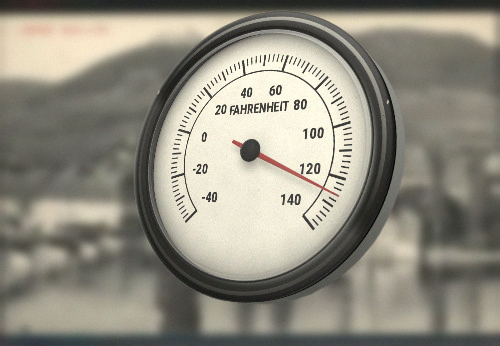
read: 126 °F
